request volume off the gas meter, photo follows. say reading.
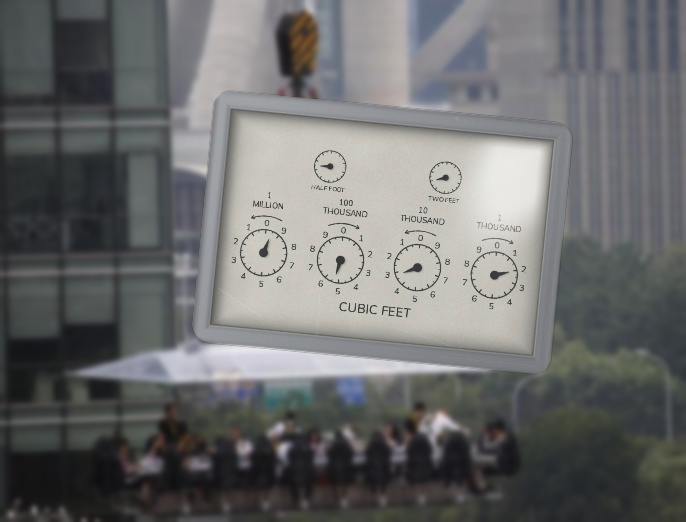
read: 953200 ft³
